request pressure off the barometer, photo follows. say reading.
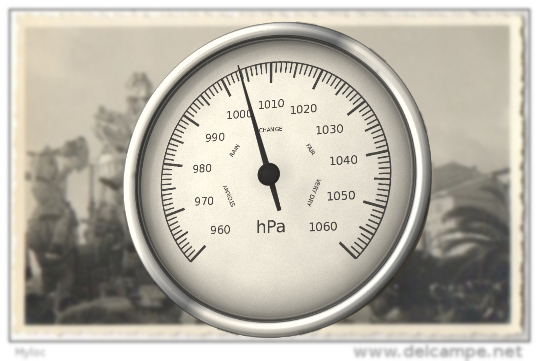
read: 1004 hPa
